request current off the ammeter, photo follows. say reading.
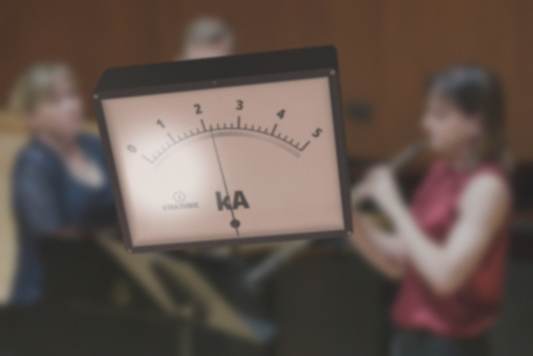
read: 2.2 kA
